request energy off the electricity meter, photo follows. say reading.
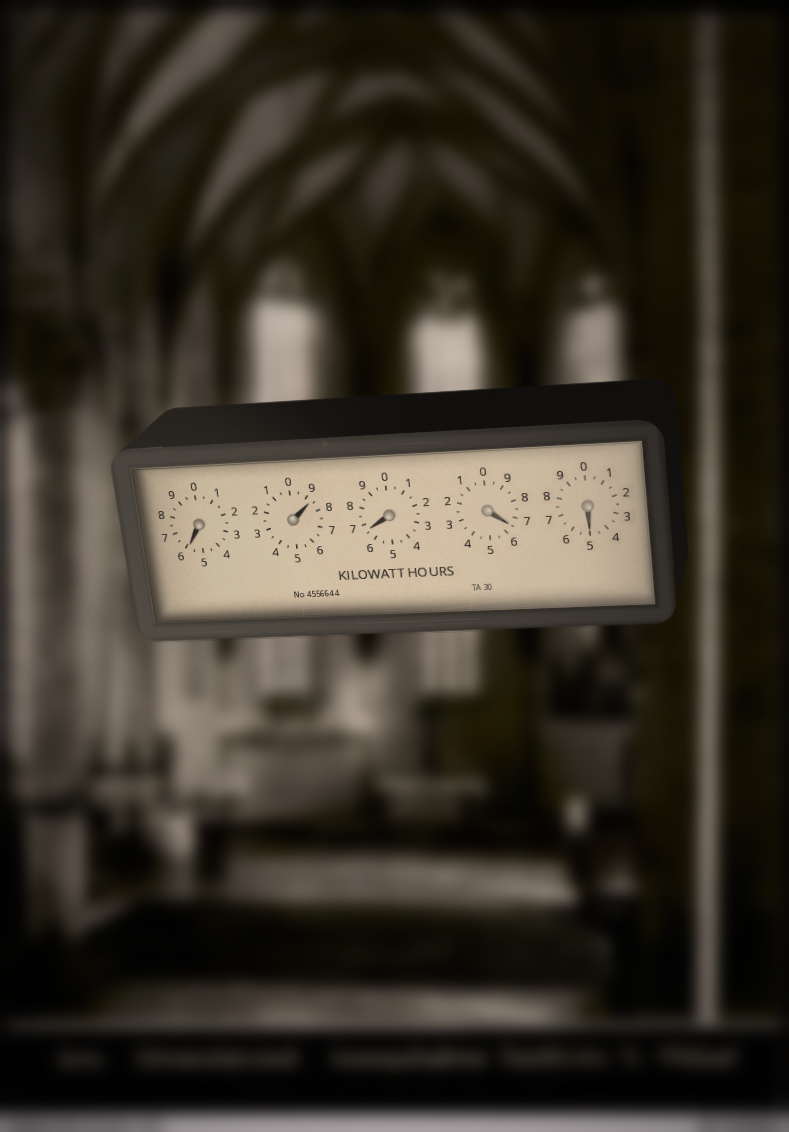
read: 58665 kWh
